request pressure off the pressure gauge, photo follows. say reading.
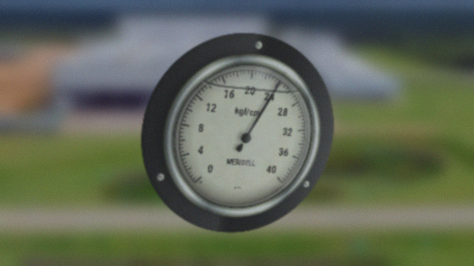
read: 24 kg/cm²
